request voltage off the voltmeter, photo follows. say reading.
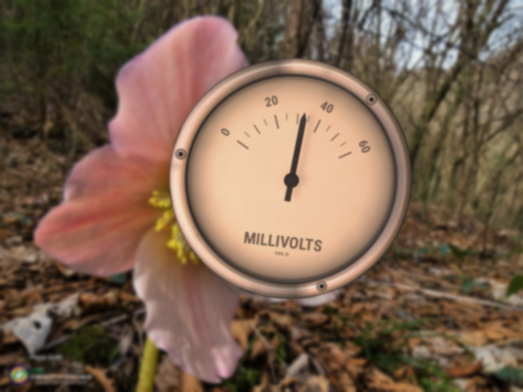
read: 32.5 mV
